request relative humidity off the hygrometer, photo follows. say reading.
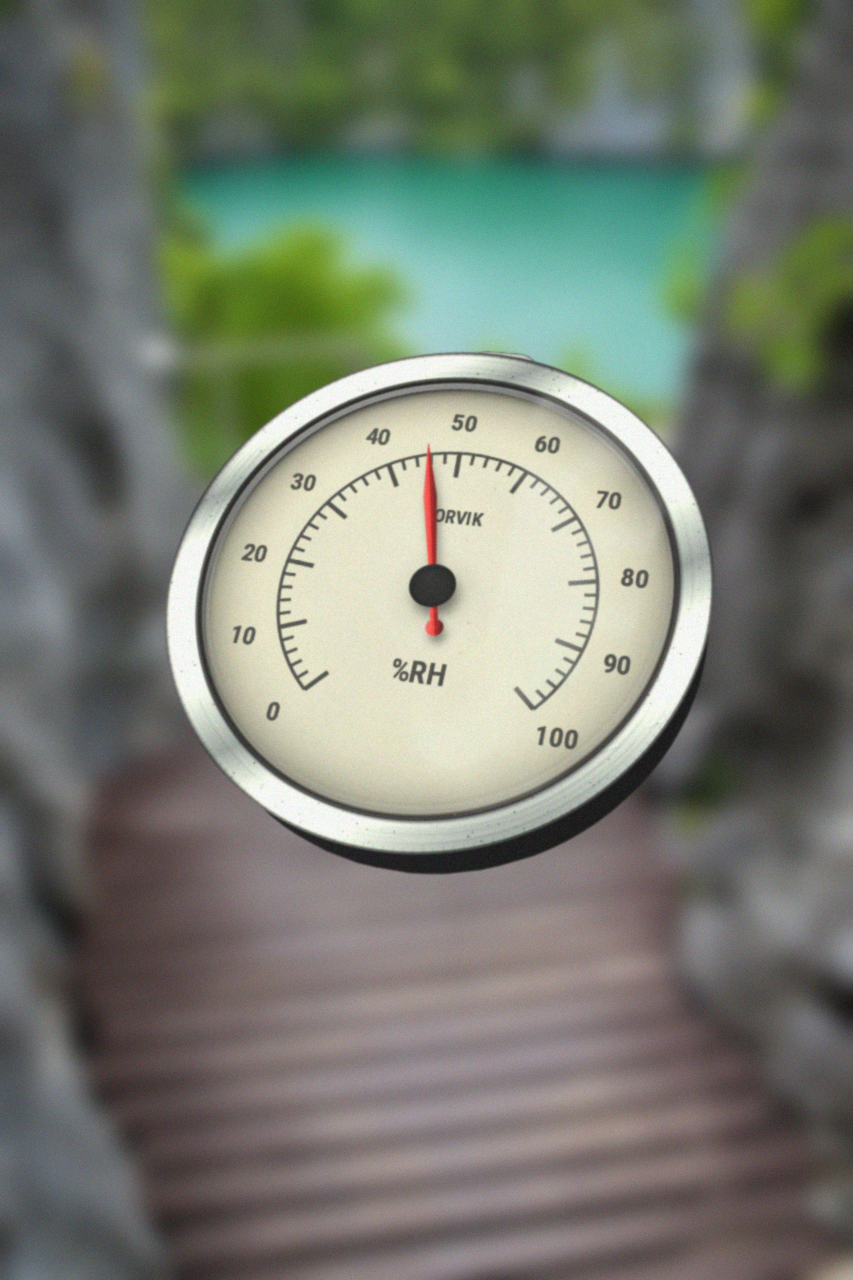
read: 46 %
